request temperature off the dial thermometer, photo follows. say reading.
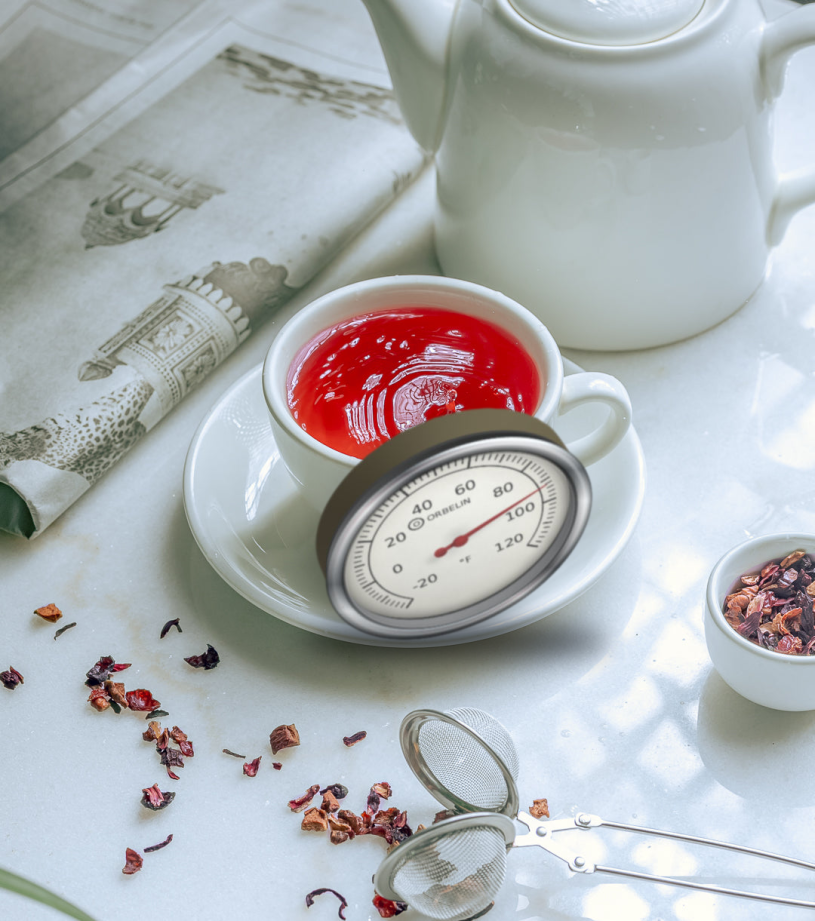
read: 90 °F
